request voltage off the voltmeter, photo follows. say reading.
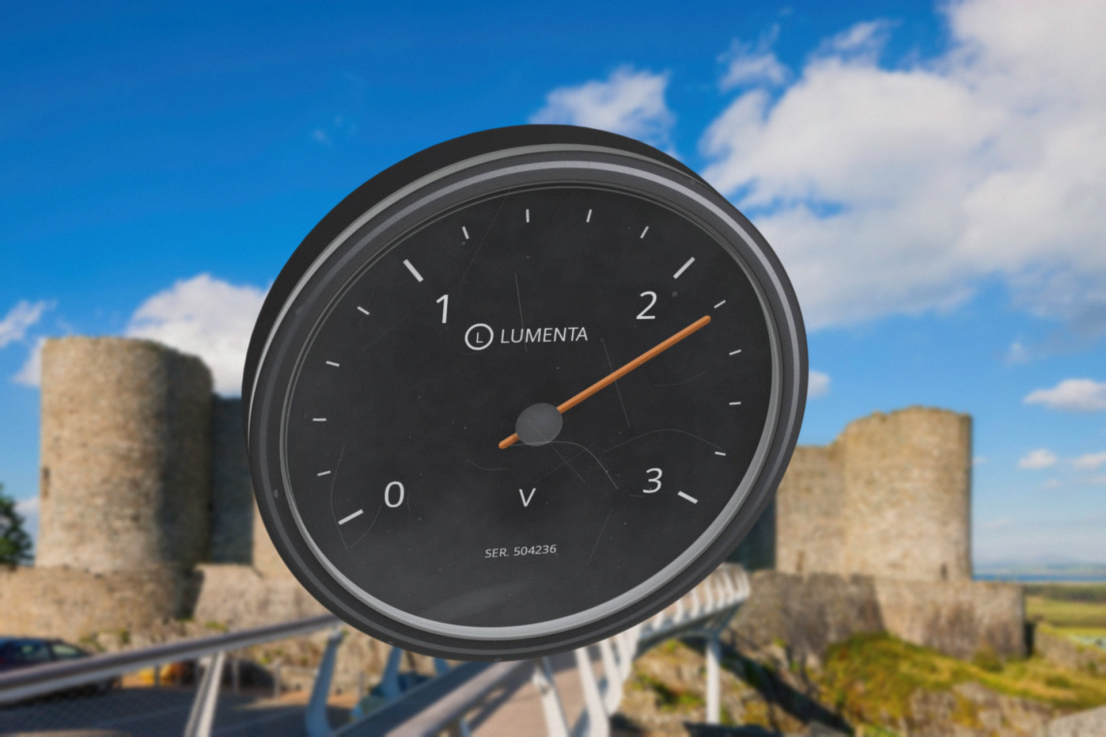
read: 2.2 V
